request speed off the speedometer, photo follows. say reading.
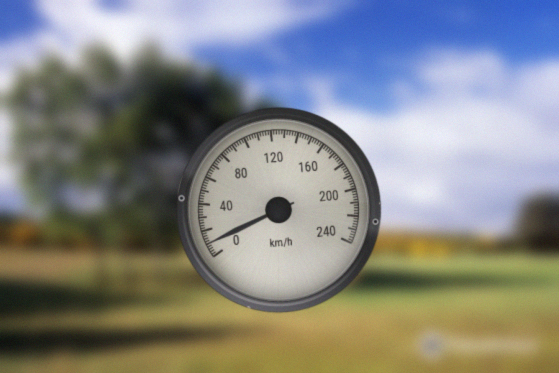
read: 10 km/h
